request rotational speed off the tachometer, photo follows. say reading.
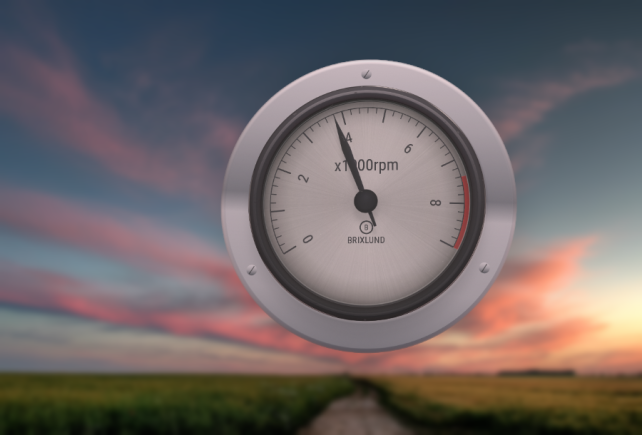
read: 3800 rpm
